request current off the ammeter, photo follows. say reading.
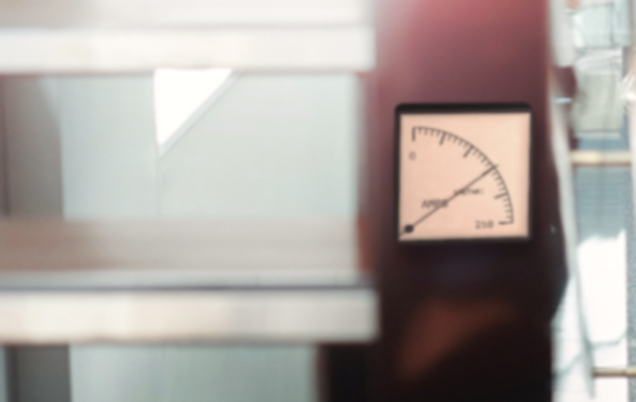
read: 150 A
